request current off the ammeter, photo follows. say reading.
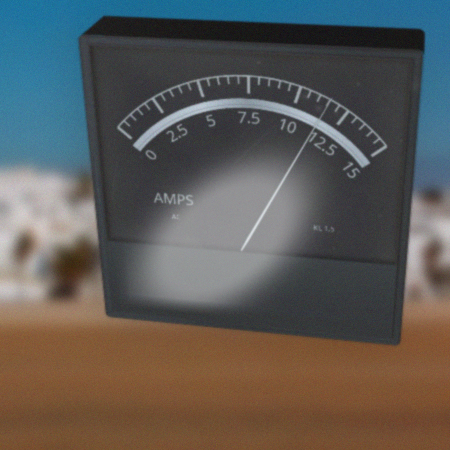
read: 11.5 A
